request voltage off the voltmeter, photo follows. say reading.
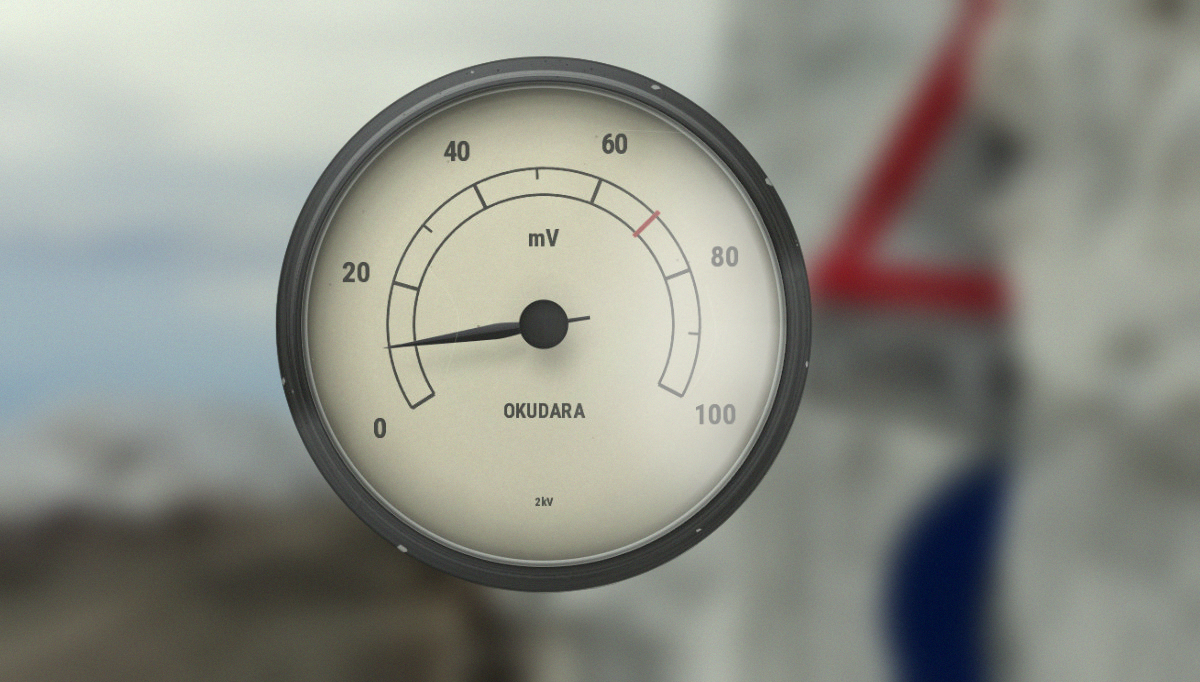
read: 10 mV
